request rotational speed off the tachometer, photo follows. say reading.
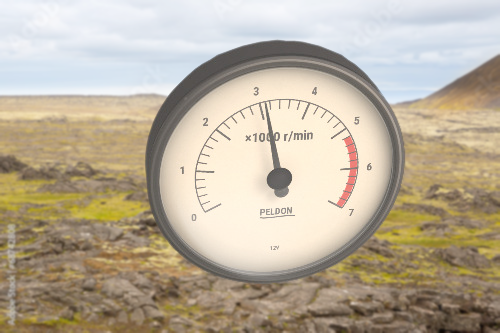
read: 3100 rpm
